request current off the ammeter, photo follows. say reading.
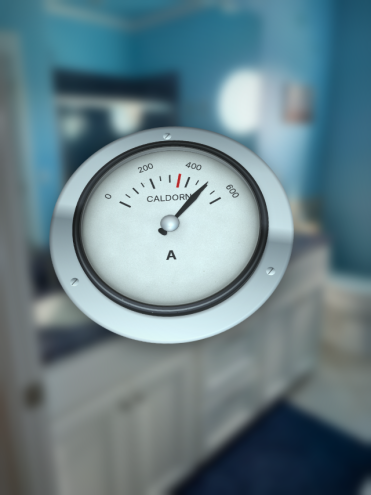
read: 500 A
